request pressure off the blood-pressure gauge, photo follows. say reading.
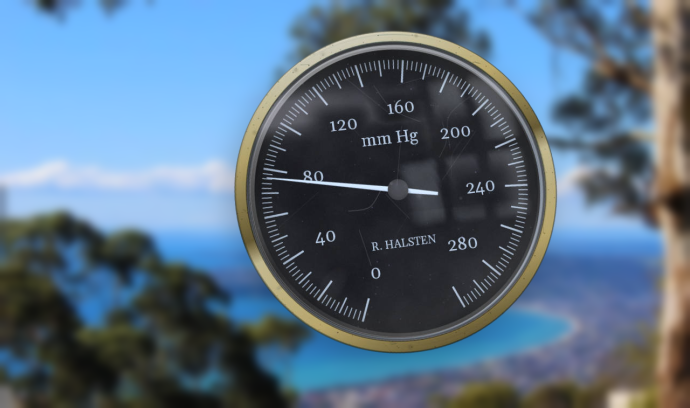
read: 76 mmHg
